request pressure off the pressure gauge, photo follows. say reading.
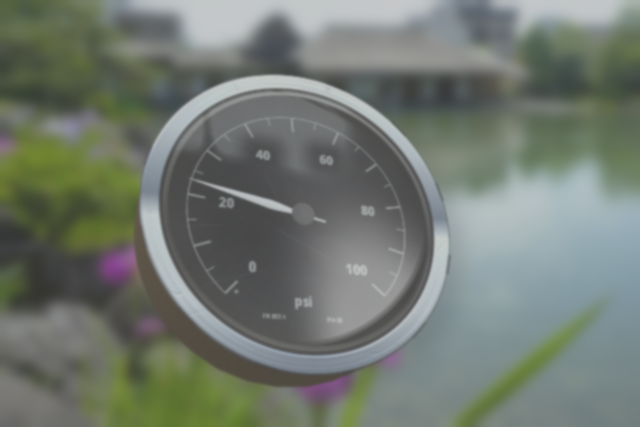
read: 22.5 psi
